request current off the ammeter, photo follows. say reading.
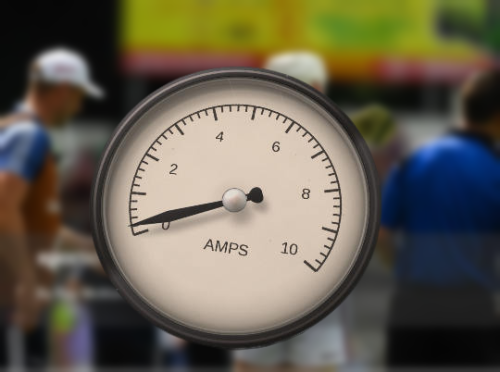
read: 0.2 A
